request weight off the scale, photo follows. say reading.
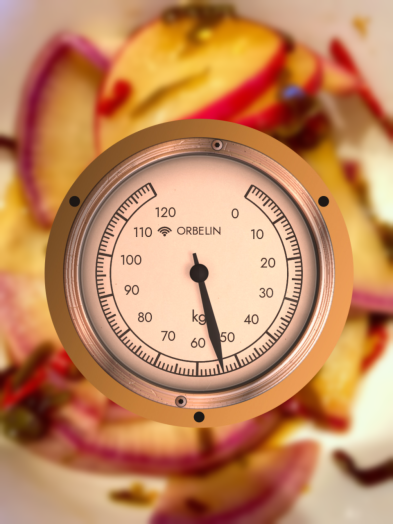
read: 54 kg
